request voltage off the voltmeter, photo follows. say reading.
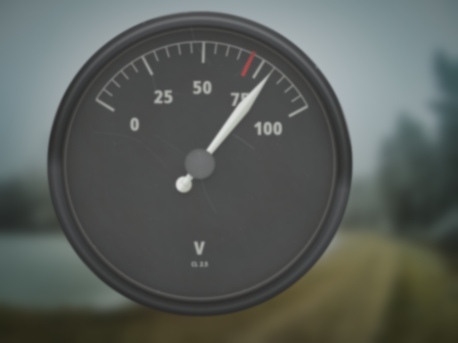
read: 80 V
